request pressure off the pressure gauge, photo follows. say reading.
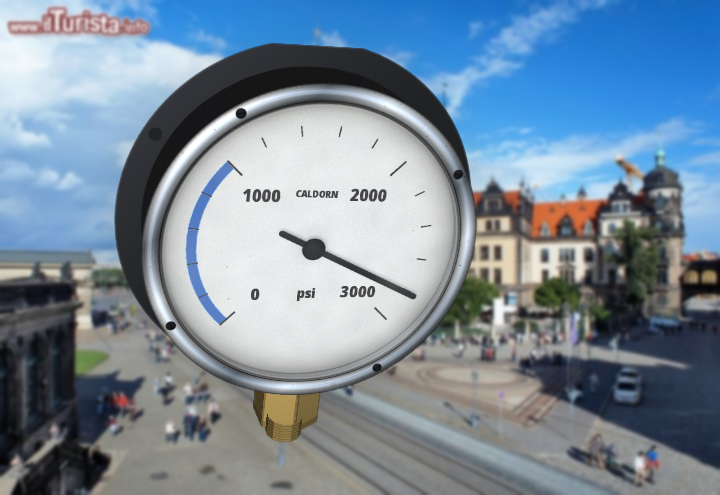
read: 2800 psi
